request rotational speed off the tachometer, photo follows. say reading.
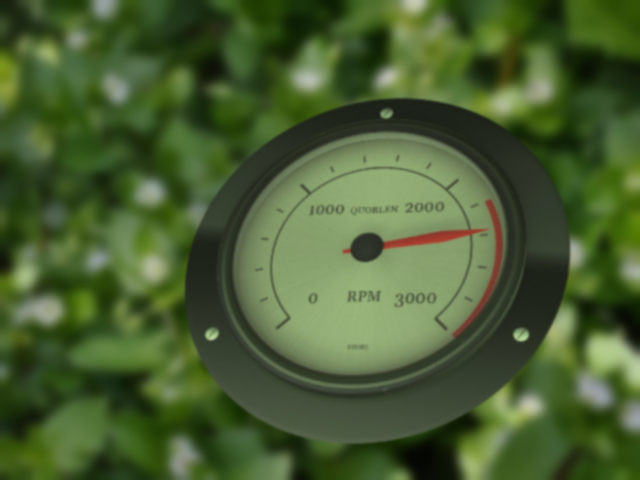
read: 2400 rpm
